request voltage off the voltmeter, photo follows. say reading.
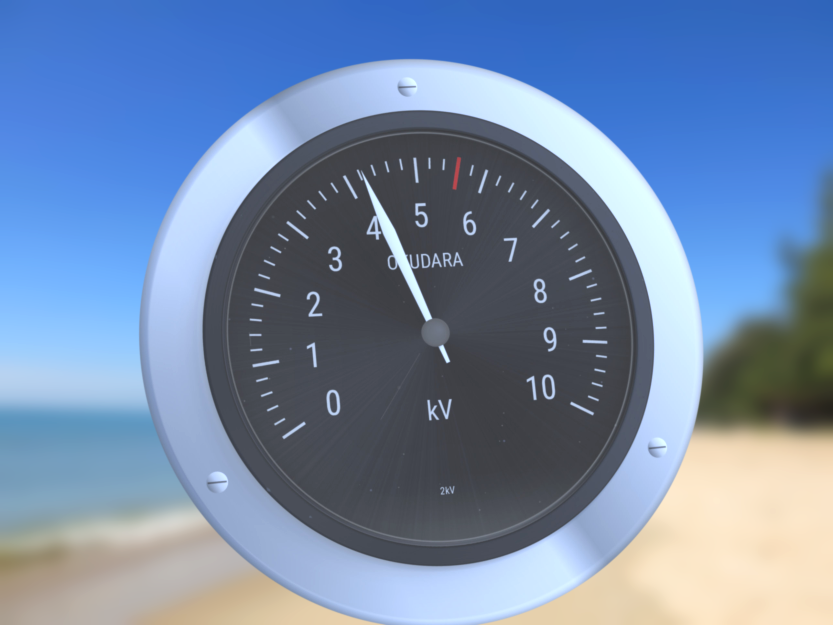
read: 4.2 kV
